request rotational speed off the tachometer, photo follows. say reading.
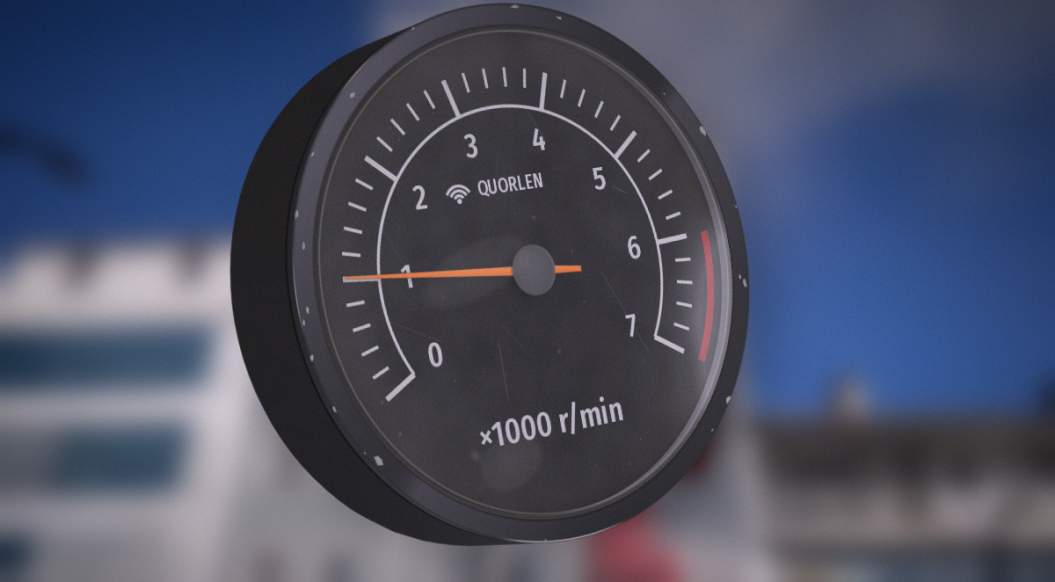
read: 1000 rpm
